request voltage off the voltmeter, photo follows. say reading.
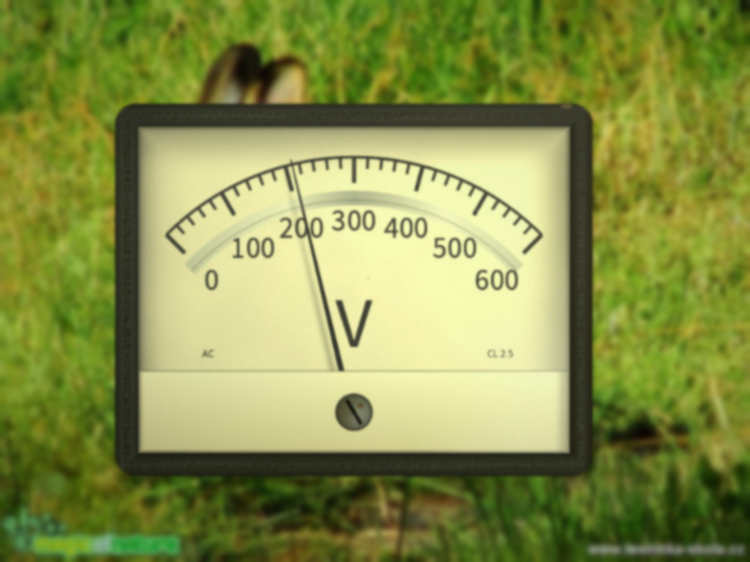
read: 210 V
